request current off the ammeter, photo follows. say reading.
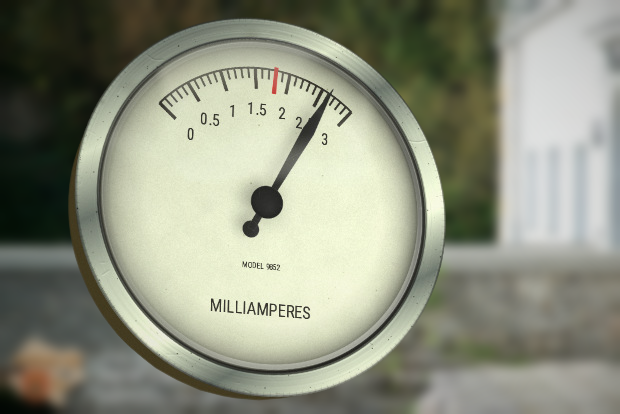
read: 2.6 mA
